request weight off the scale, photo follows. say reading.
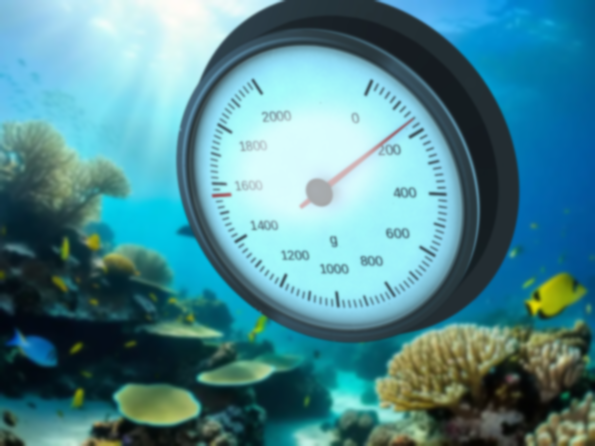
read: 160 g
